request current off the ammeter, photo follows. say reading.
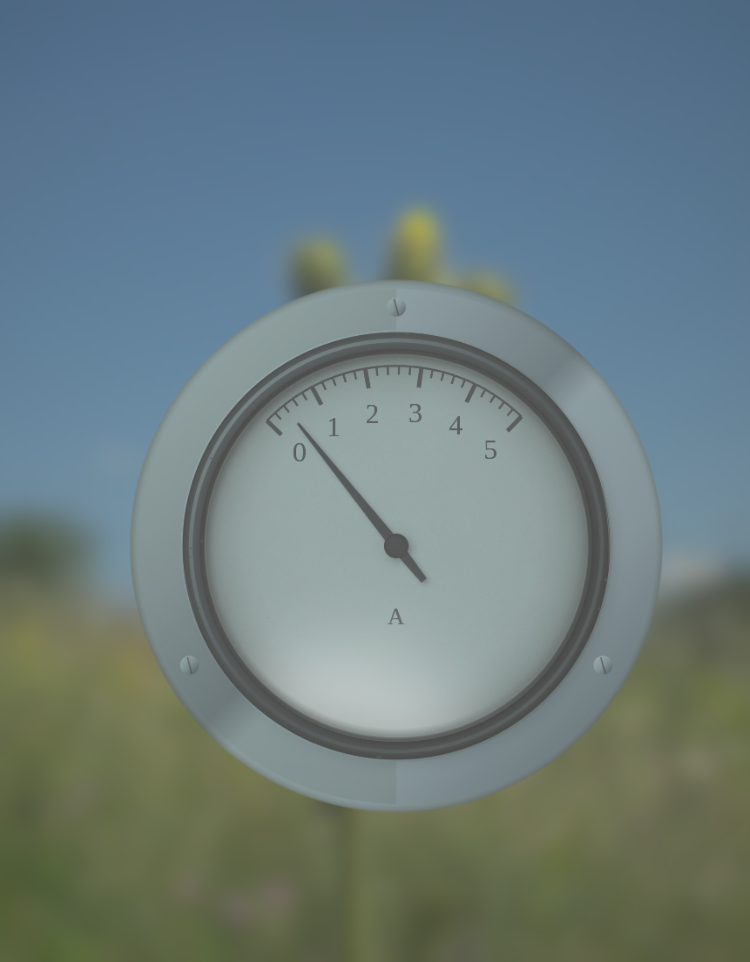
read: 0.4 A
